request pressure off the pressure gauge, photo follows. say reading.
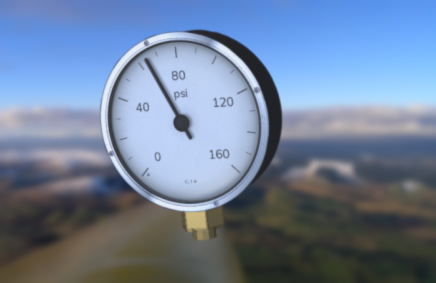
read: 65 psi
